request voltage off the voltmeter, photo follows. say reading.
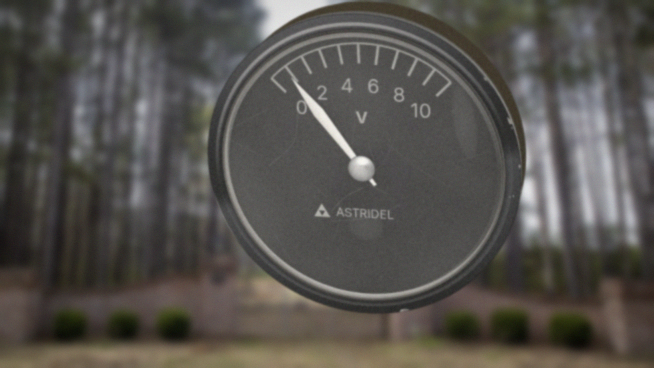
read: 1 V
